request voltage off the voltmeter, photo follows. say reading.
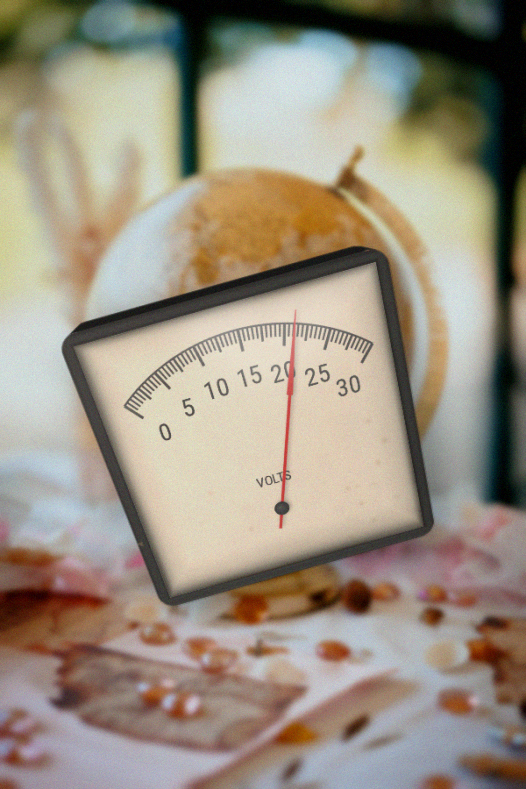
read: 21 V
